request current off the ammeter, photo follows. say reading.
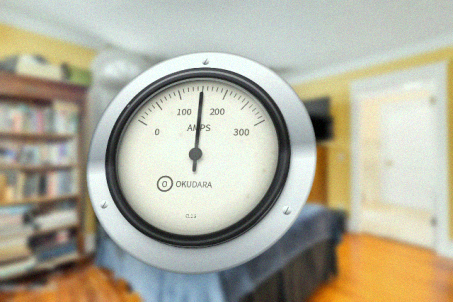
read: 150 A
